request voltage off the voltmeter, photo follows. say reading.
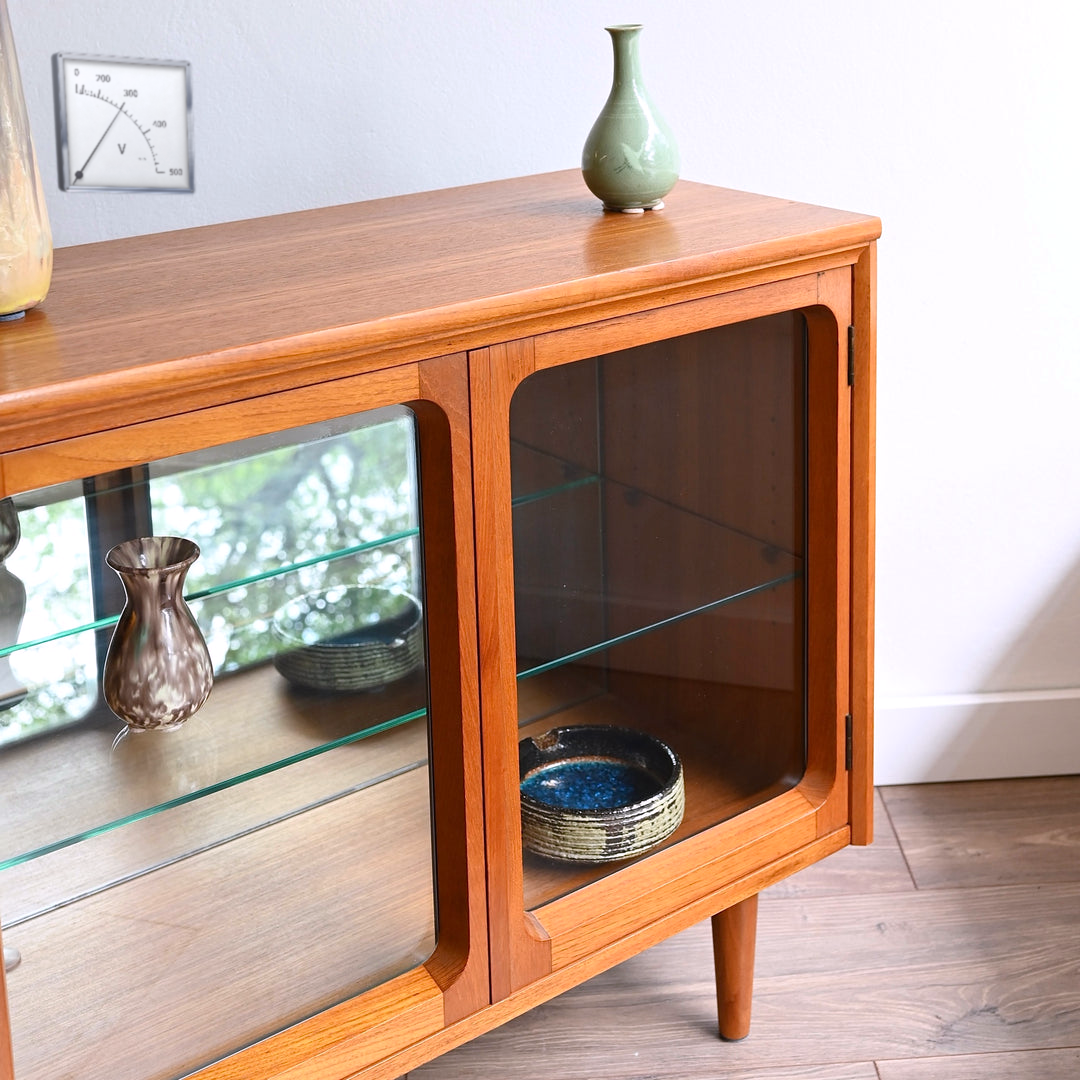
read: 300 V
